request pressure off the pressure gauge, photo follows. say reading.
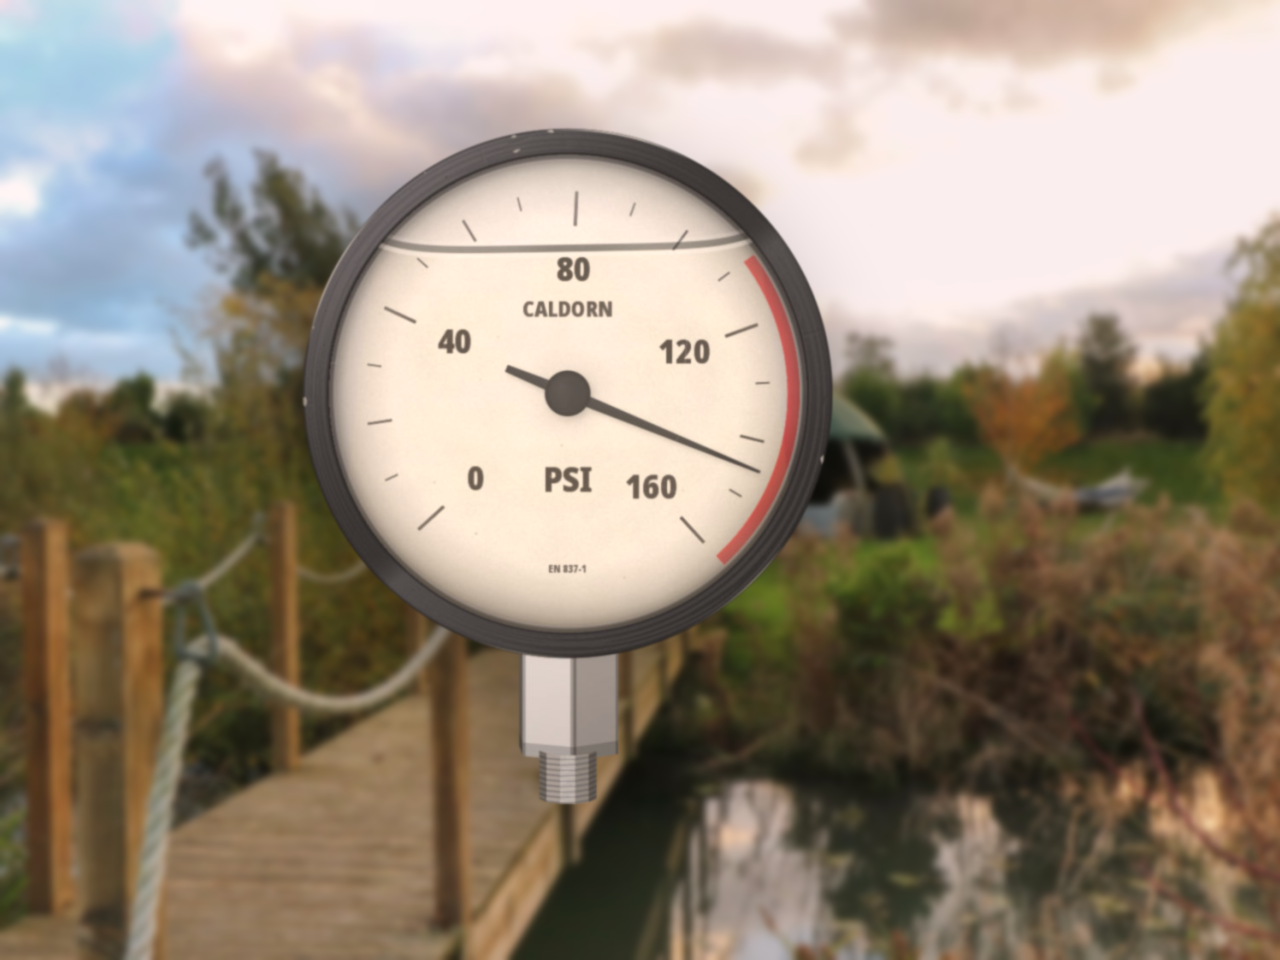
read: 145 psi
